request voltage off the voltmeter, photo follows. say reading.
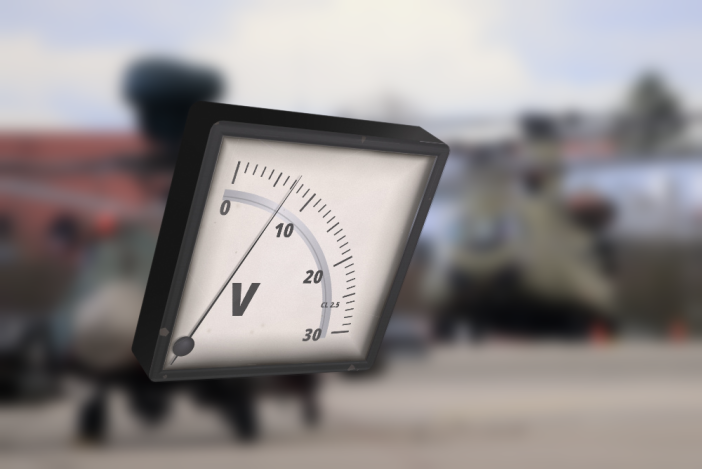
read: 7 V
